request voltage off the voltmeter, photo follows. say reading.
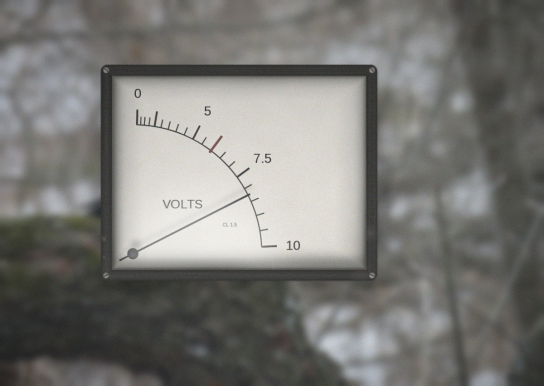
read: 8.25 V
